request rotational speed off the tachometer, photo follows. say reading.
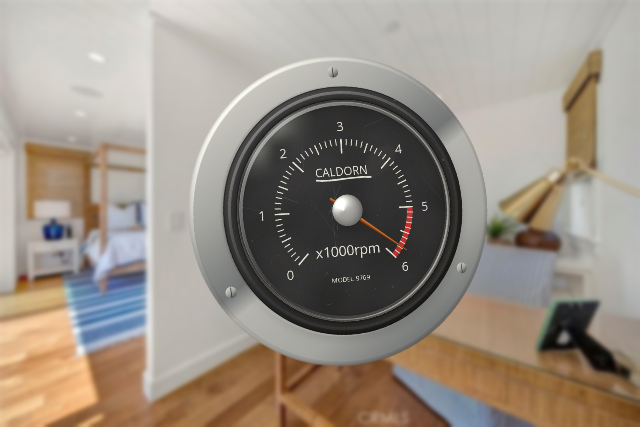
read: 5800 rpm
